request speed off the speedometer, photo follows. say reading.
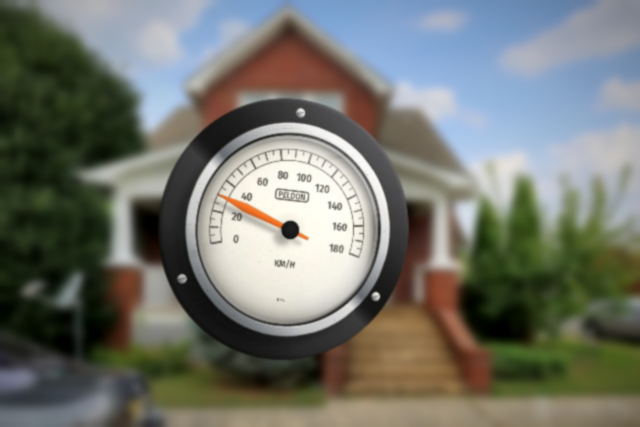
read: 30 km/h
